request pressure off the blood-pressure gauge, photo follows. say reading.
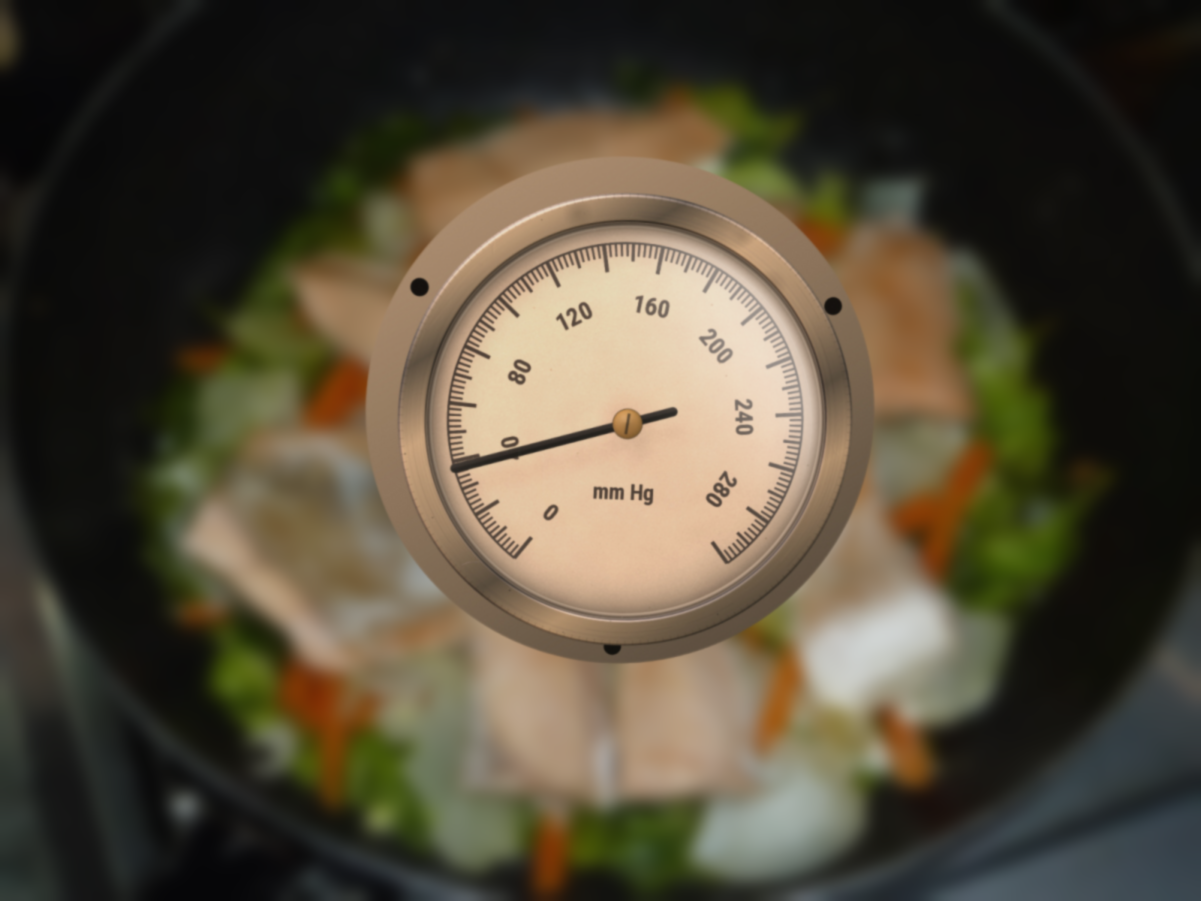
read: 38 mmHg
